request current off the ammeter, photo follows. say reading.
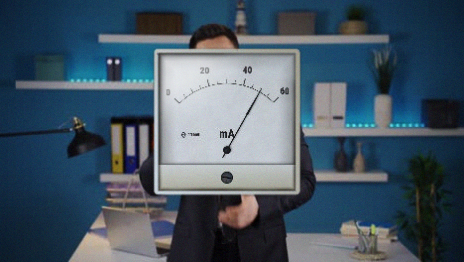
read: 50 mA
